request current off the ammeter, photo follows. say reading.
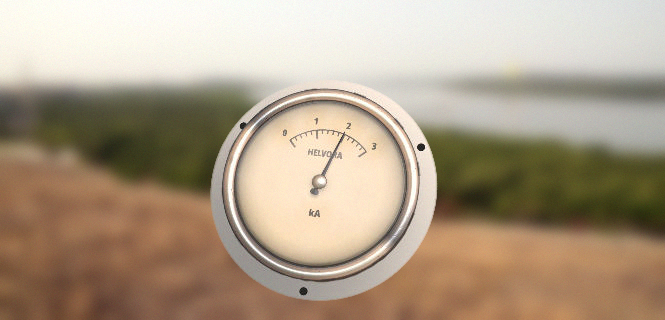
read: 2 kA
